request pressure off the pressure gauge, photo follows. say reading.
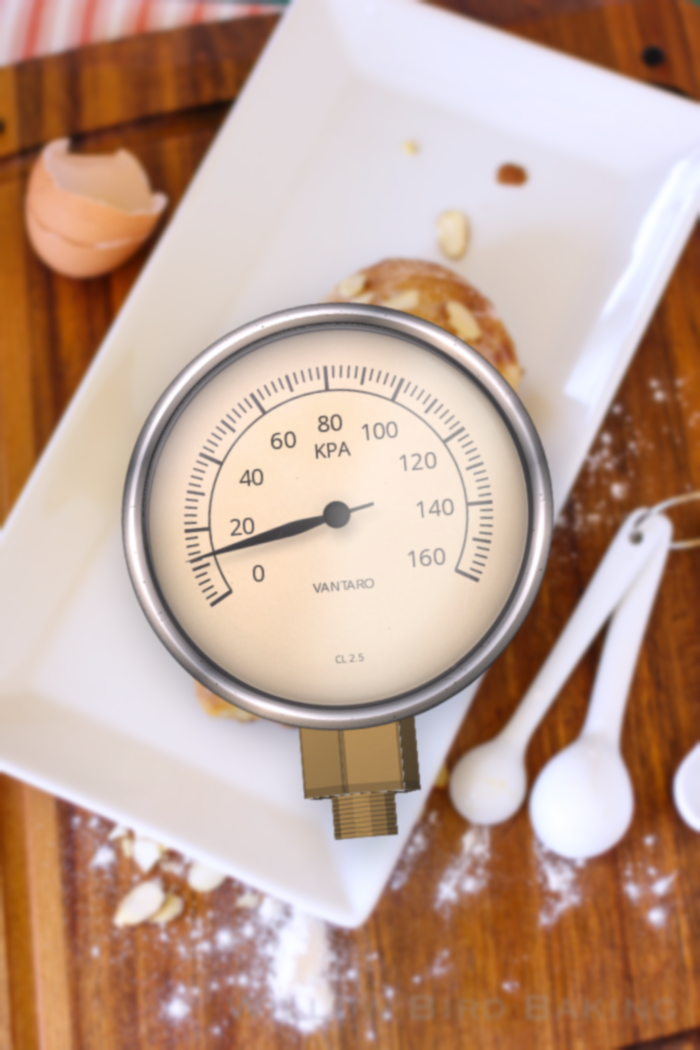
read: 12 kPa
